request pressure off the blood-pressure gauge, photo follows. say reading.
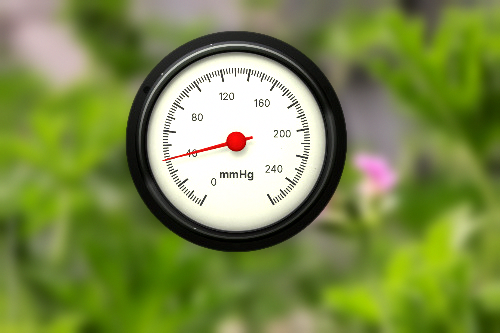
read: 40 mmHg
